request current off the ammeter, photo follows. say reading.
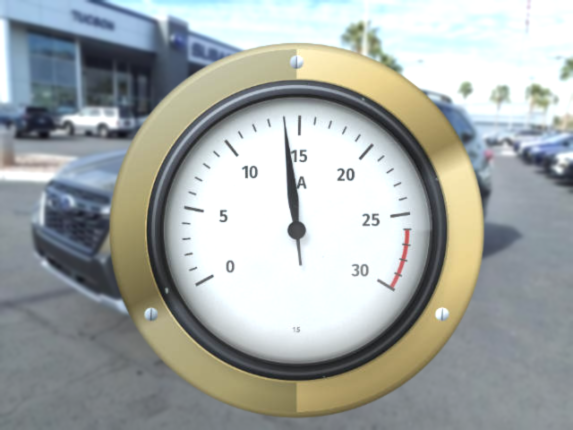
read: 14 µA
